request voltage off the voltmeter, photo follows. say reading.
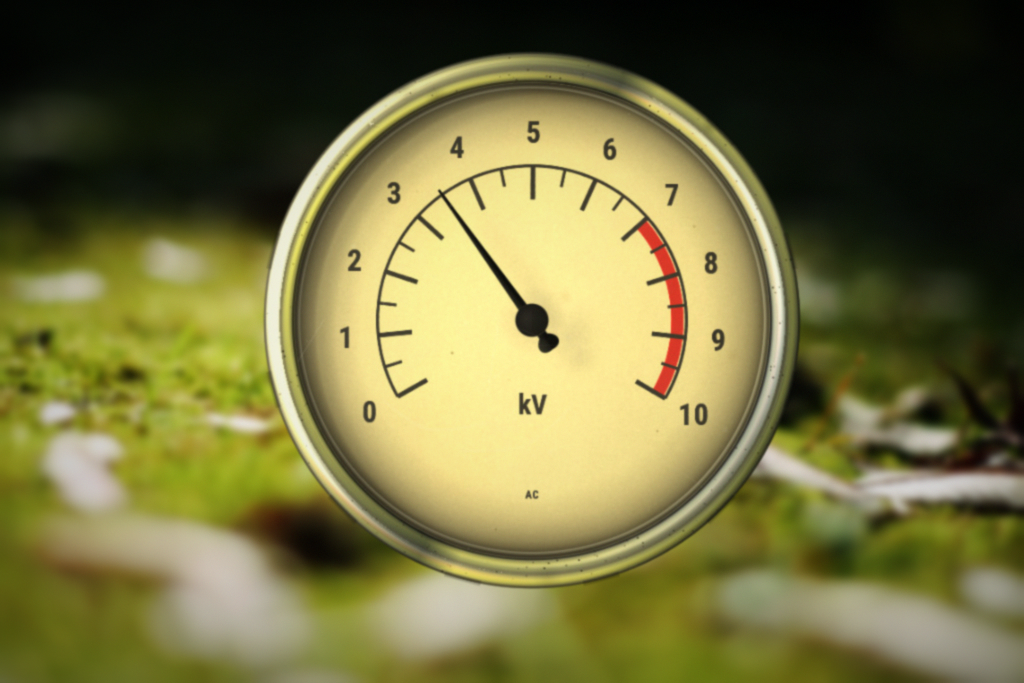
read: 3.5 kV
